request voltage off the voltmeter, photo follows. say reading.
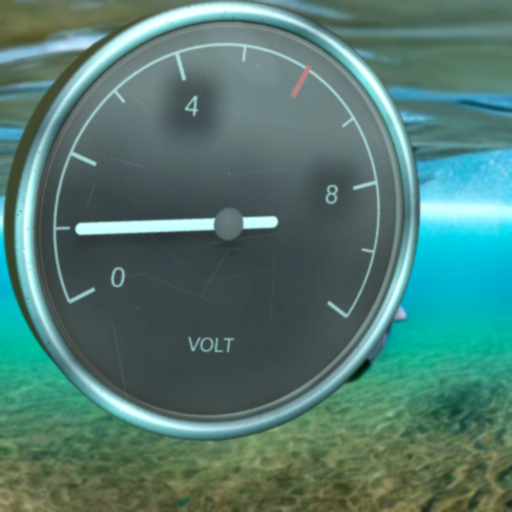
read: 1 V
